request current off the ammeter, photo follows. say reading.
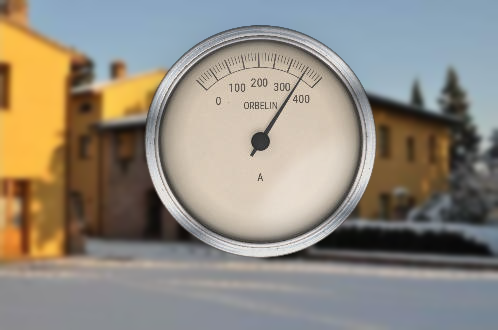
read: 350 A
